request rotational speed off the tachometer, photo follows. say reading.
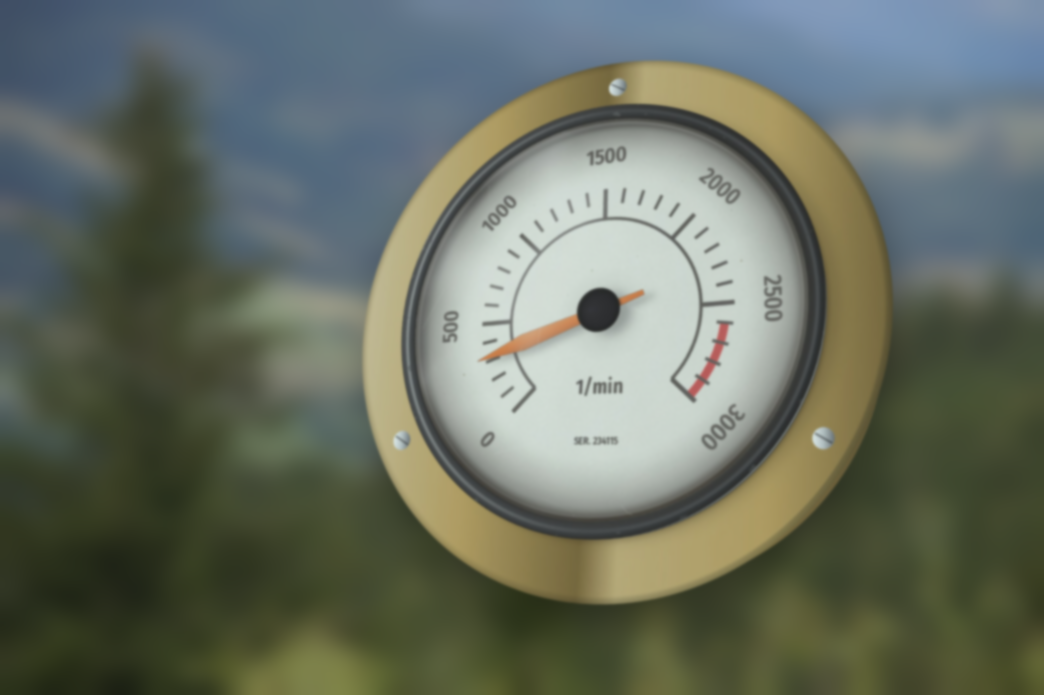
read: 300 rpm
